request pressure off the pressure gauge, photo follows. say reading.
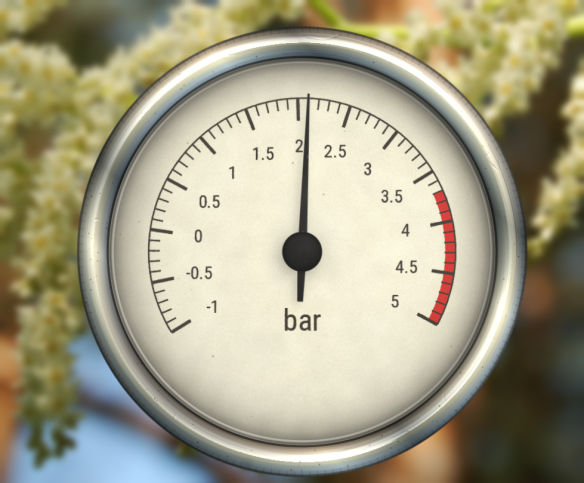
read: 2.1 bar
